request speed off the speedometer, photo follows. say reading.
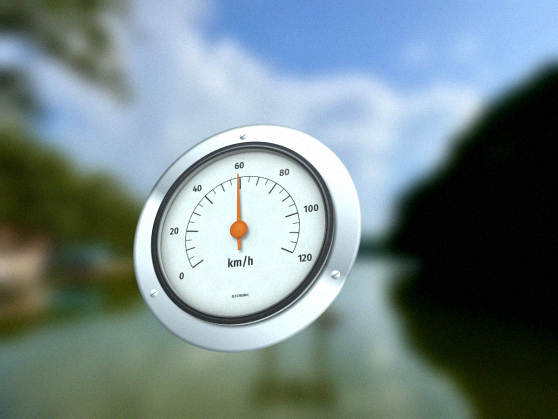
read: 60 km/h
